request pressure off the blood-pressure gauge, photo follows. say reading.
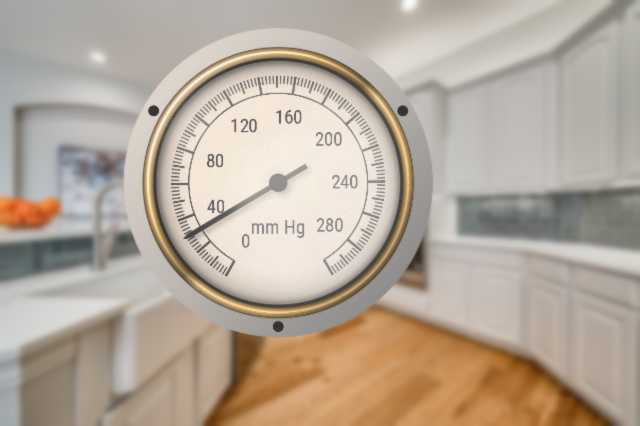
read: 30 mmHg
